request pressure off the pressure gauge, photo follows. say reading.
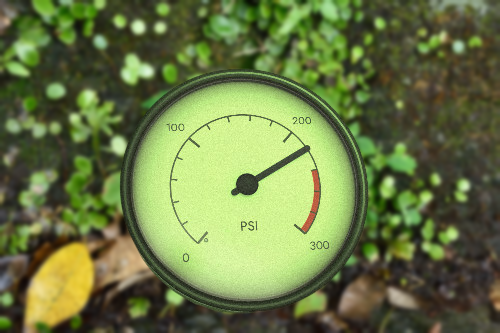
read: 220 psi
